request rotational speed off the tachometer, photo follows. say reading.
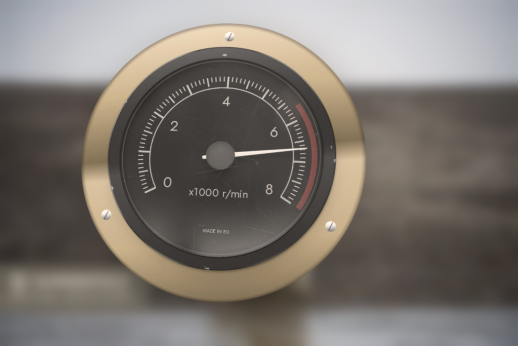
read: 6700 rpm
